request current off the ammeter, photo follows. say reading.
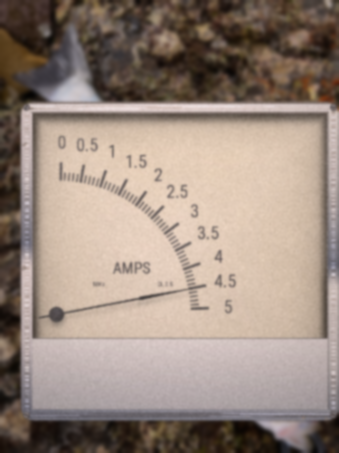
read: 4.5 A
